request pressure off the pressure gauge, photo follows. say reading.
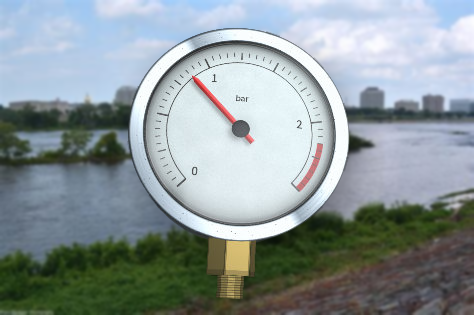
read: 0.85 bar
